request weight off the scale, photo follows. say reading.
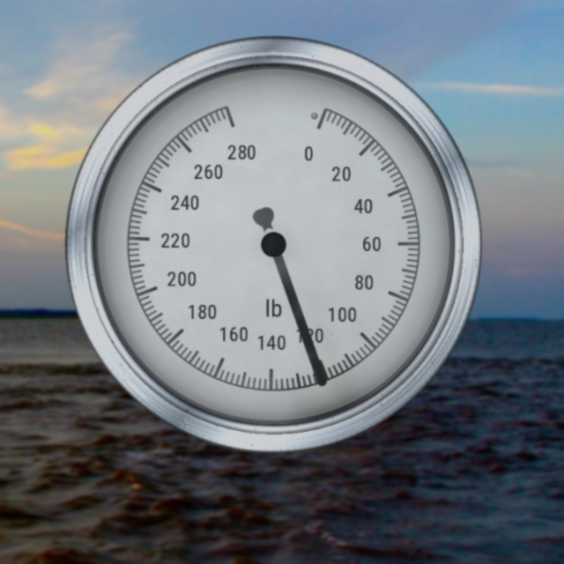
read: 122 lb
